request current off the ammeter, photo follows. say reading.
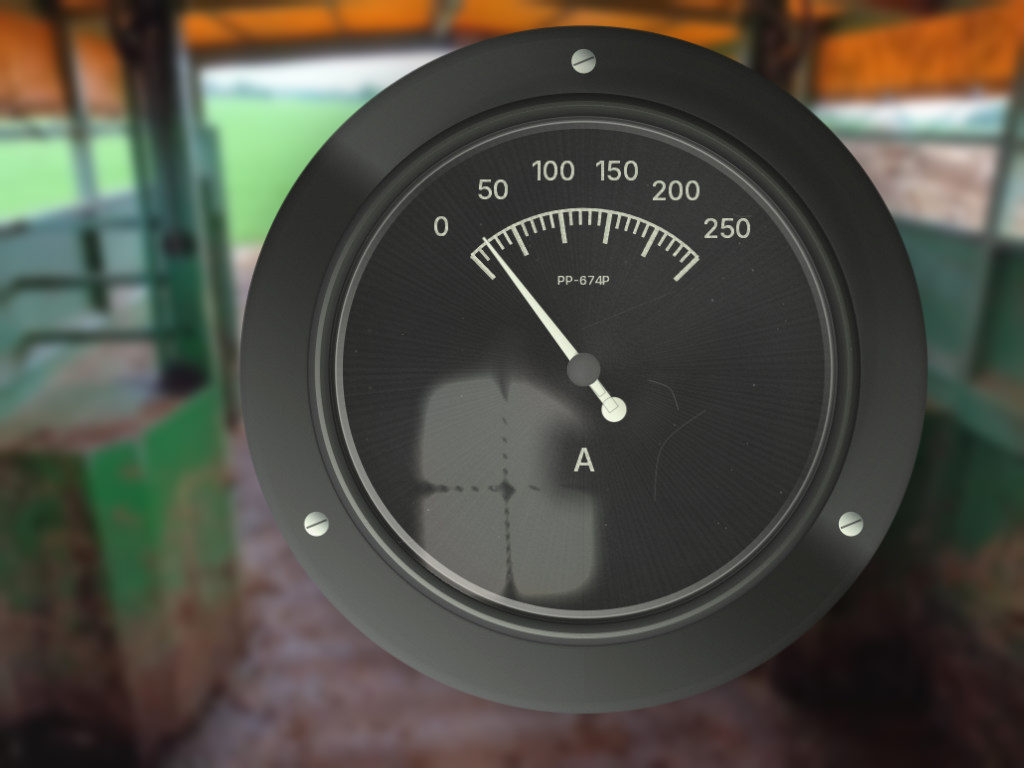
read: 20 A
